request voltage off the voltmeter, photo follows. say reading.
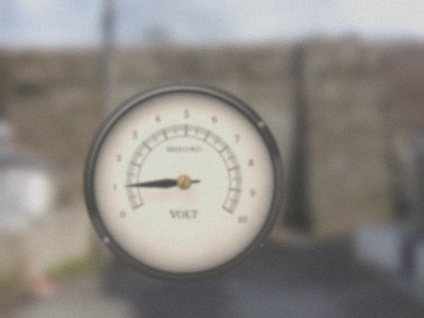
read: 1 V
